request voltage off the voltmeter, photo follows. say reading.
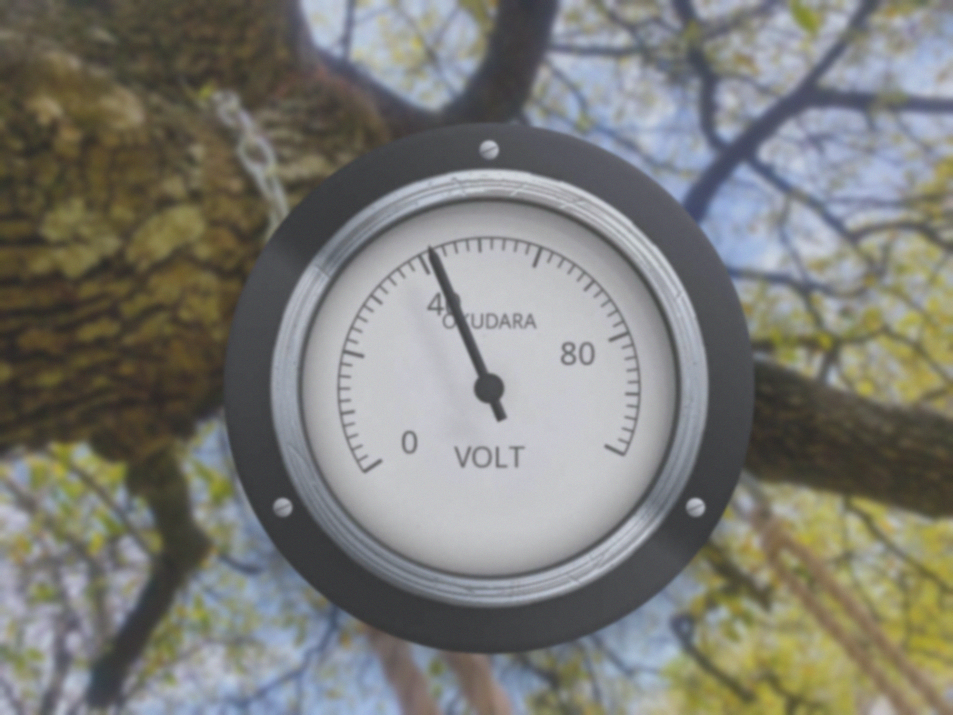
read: 42 V
